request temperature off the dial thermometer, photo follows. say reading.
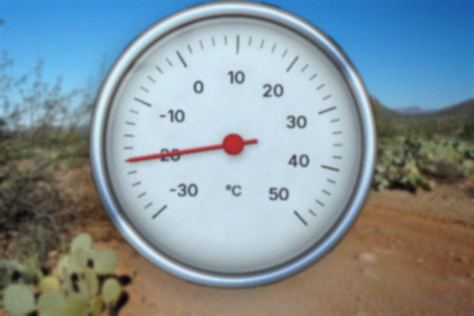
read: -20 °C
